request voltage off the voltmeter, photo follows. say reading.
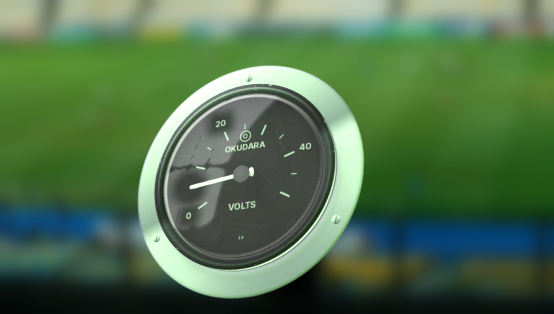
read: 5 V
